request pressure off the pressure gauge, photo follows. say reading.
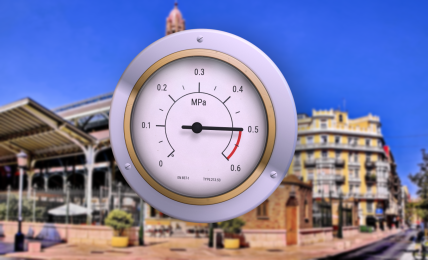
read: 0.5 MPa
